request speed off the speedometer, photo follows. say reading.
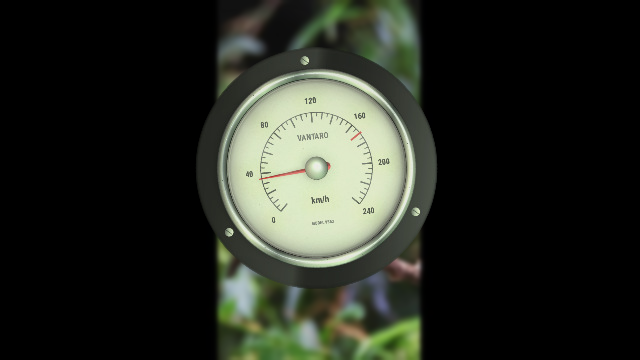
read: 35 km/h
